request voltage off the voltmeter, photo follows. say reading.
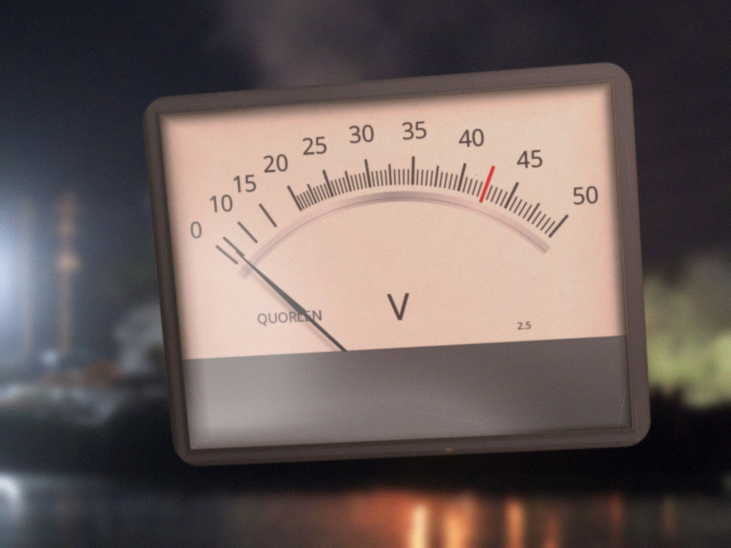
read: 5 V
